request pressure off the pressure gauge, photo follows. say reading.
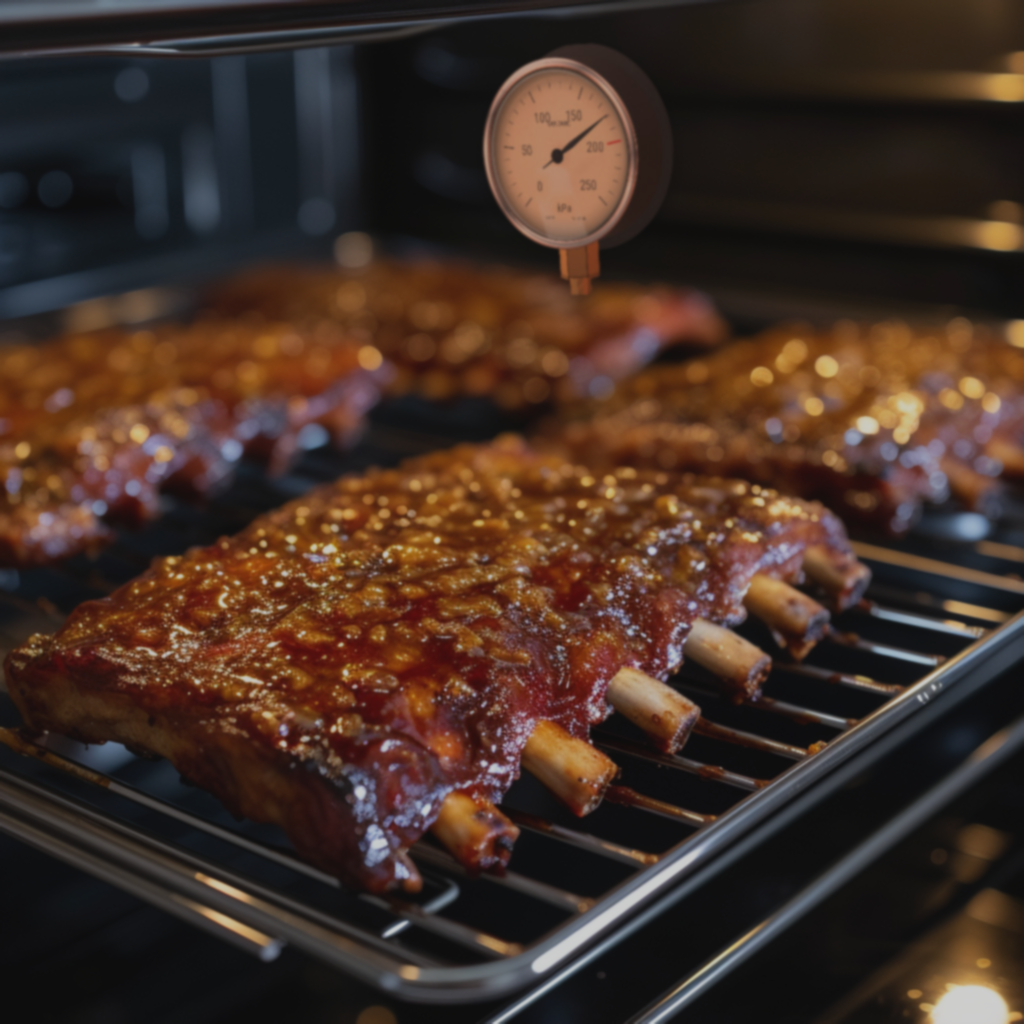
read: 180 kPa
